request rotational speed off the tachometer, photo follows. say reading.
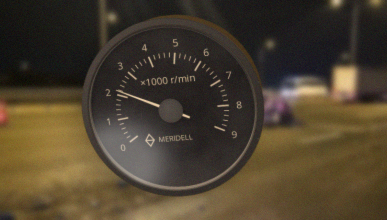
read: 2200 rpm
